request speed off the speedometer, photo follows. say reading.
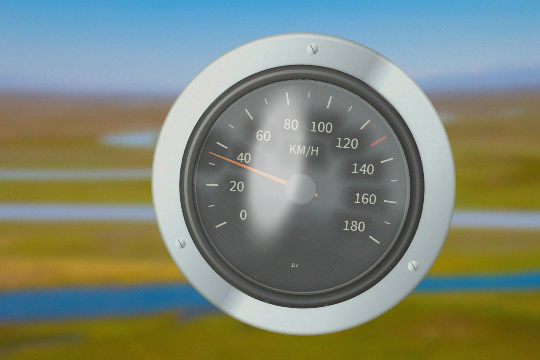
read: 35 km/h
